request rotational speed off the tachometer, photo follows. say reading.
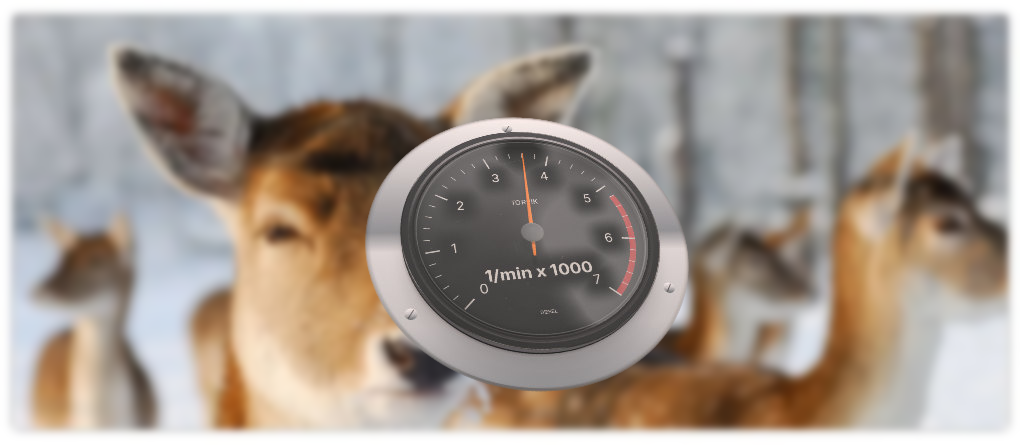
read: 3600 rpm
